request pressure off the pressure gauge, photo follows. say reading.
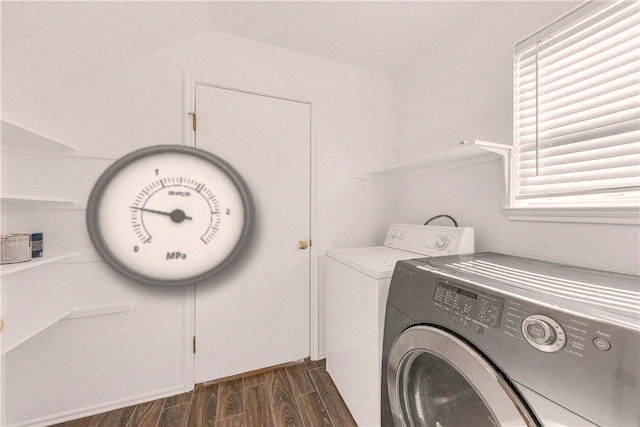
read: 0.5 MPa
